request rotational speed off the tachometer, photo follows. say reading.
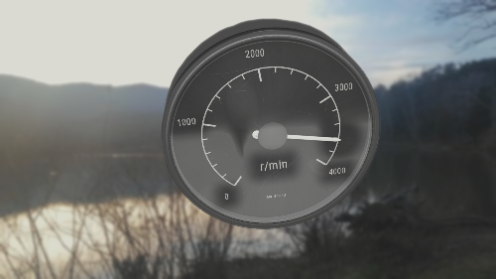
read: 3600 rpm
